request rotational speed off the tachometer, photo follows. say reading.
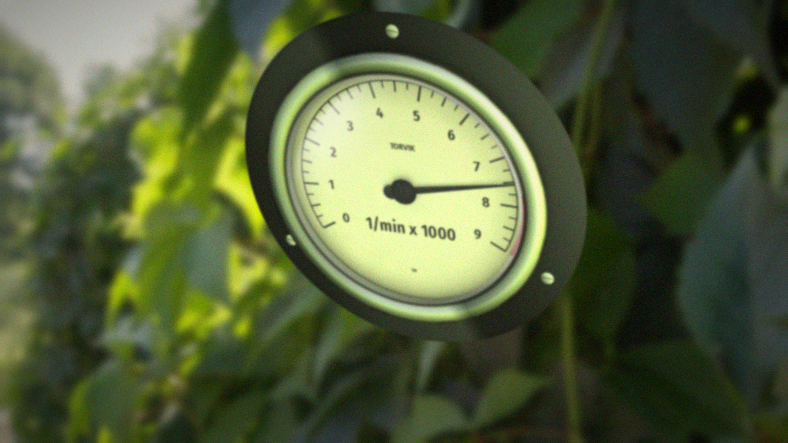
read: 7500 rpm
